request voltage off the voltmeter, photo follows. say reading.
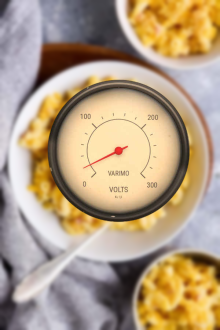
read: 20 V
